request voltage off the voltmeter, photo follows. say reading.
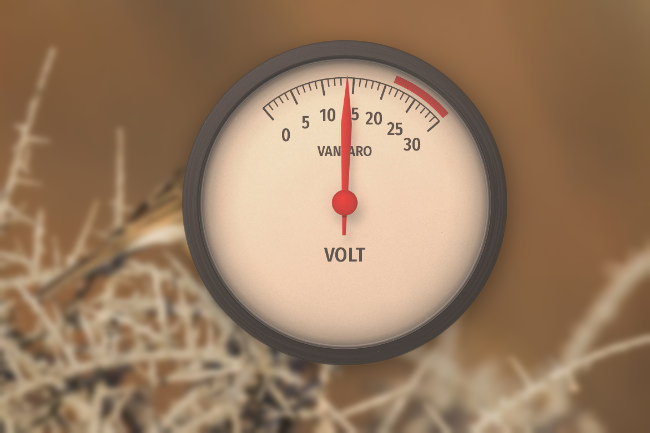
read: 14 V
